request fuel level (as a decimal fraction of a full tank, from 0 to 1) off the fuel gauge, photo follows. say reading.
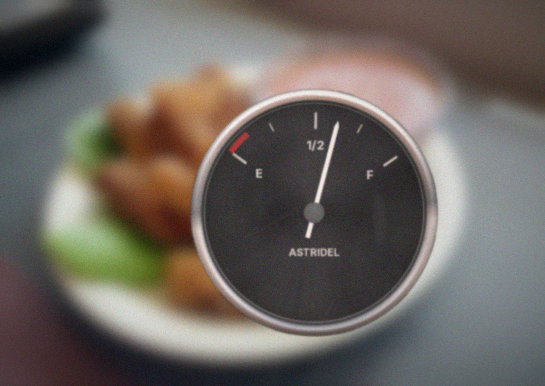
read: 0.625
